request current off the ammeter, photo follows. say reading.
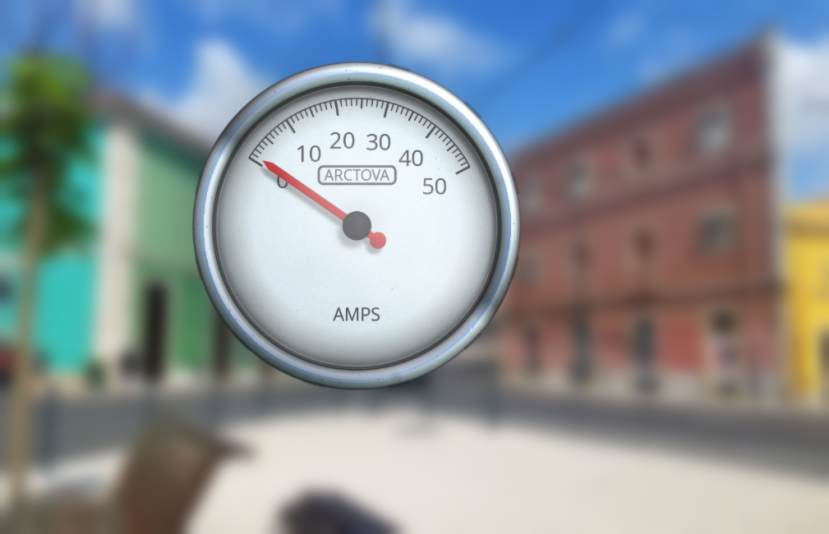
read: 1 A
